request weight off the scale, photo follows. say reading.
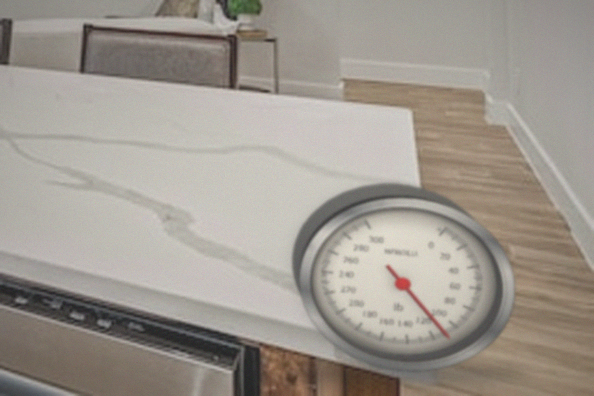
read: 110 lb
